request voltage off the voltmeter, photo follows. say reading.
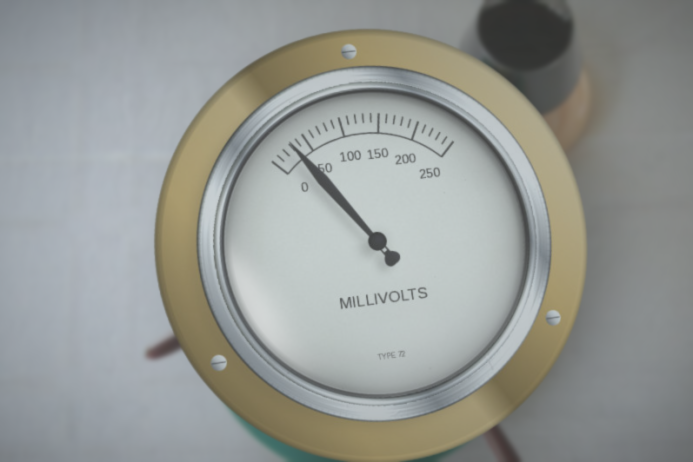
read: 30 mV
